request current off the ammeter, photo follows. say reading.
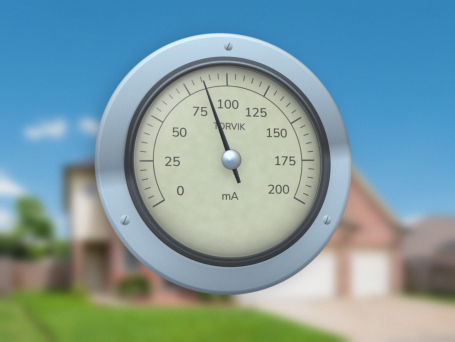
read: 85 mA
